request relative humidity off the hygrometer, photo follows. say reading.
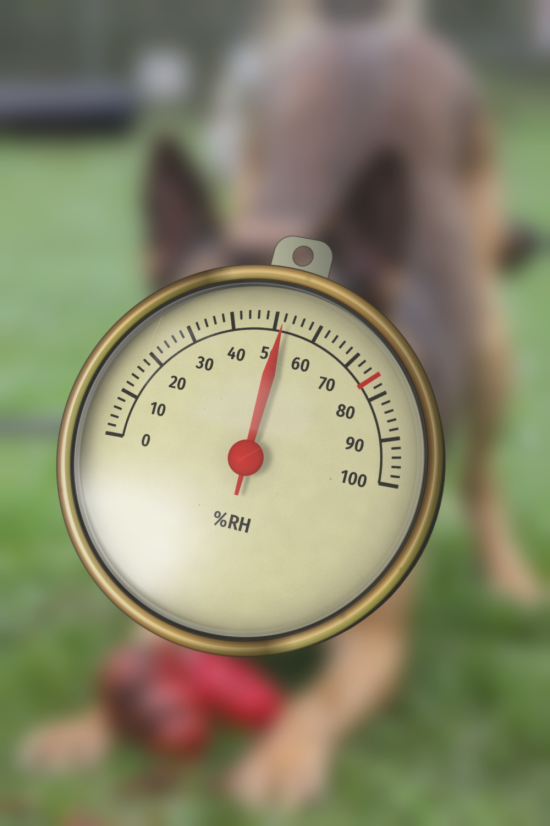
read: 52 %
